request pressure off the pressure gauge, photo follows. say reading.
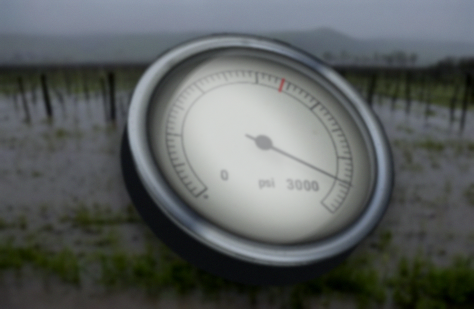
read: 2750 psi
